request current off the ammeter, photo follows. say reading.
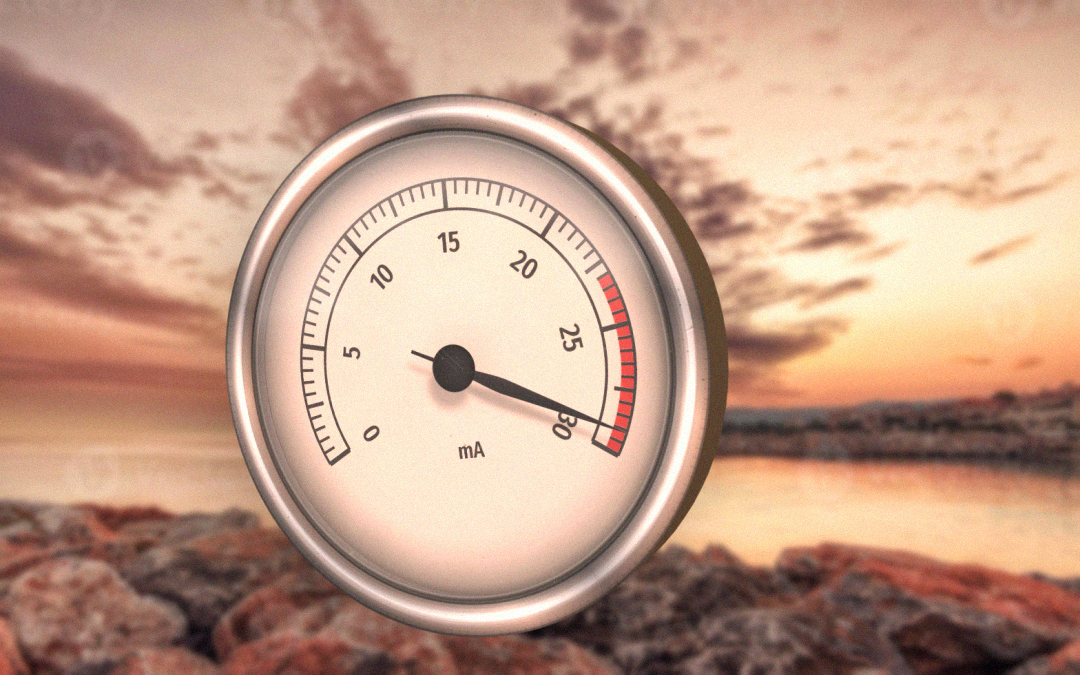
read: 29 mA
